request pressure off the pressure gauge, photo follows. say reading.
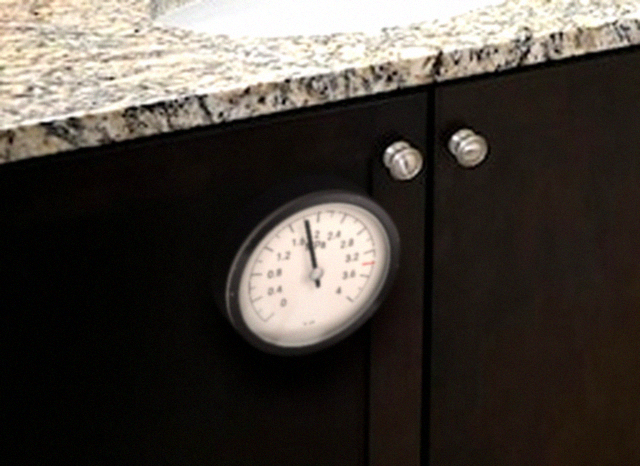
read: 1.8 MPa
